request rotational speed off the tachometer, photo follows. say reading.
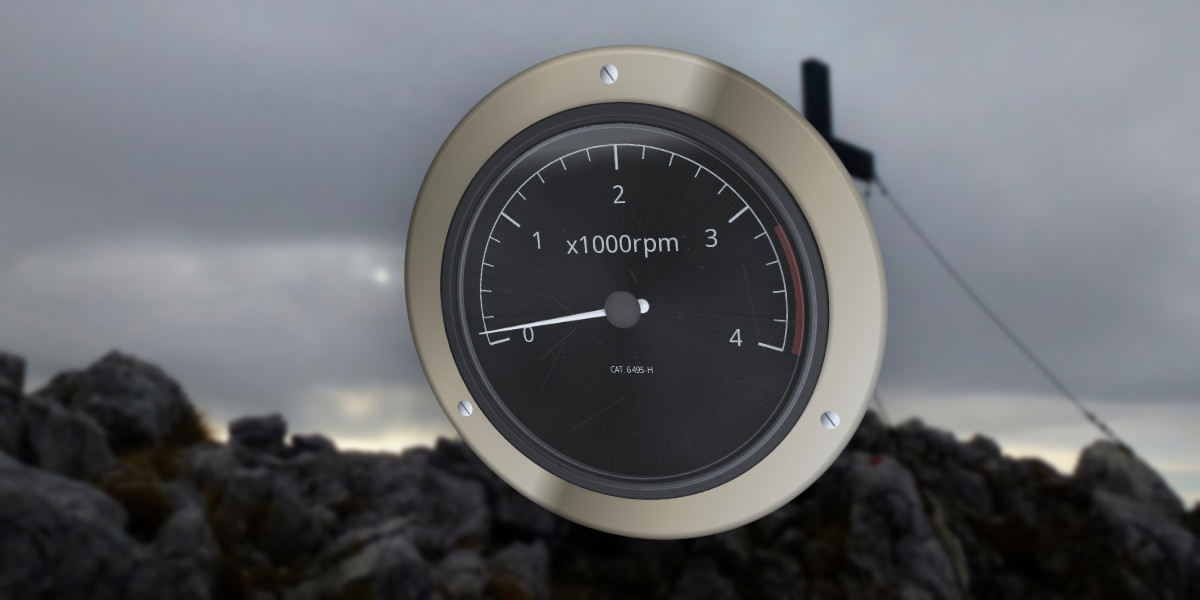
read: 100 rpm
